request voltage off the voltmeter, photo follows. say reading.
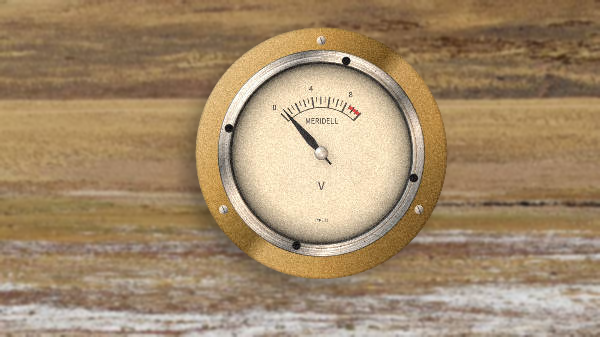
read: 0.5 V
